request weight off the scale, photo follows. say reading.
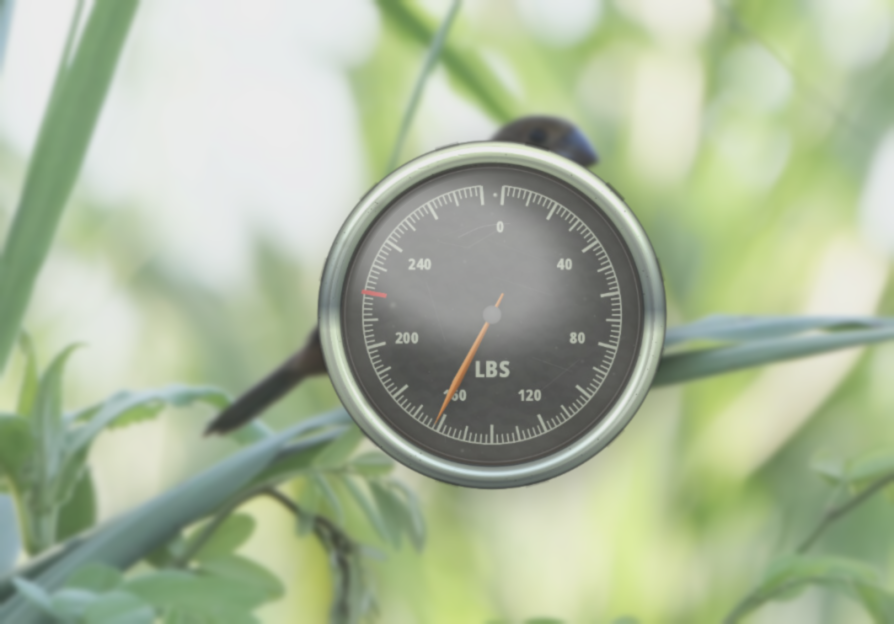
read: 162 lb
